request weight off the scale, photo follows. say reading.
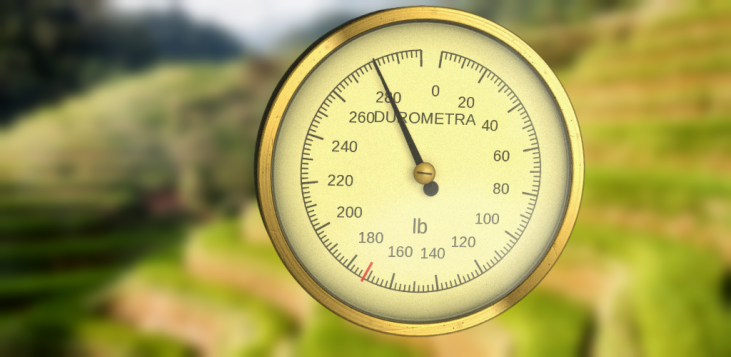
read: 280 lb
